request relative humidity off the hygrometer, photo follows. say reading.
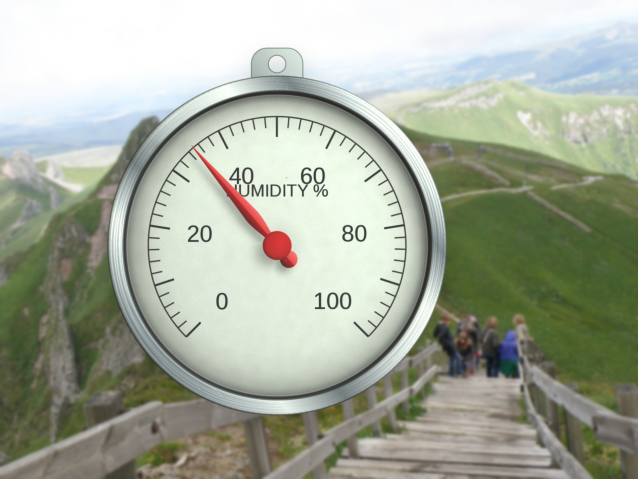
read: 35 %
